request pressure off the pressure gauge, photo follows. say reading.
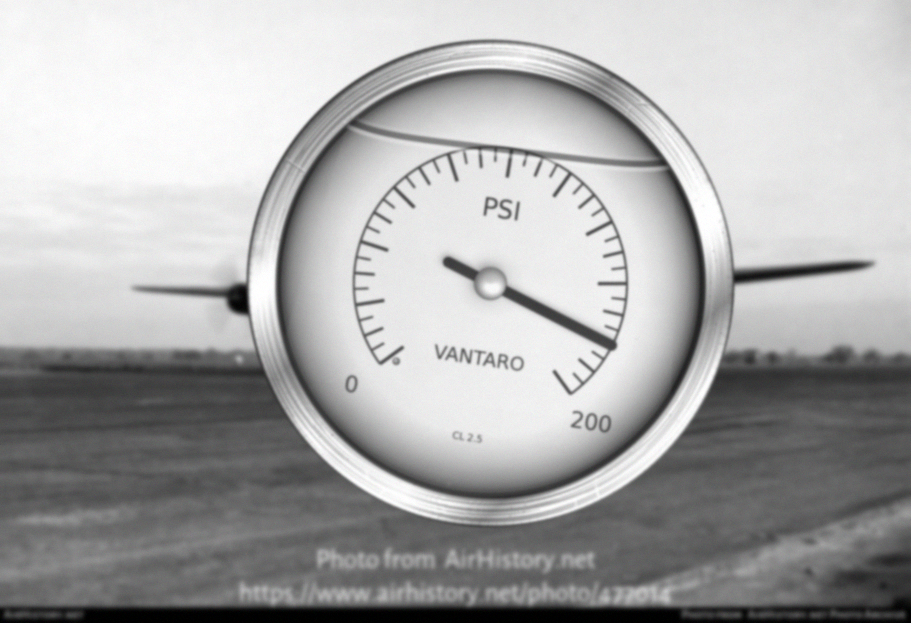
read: 180 psi
